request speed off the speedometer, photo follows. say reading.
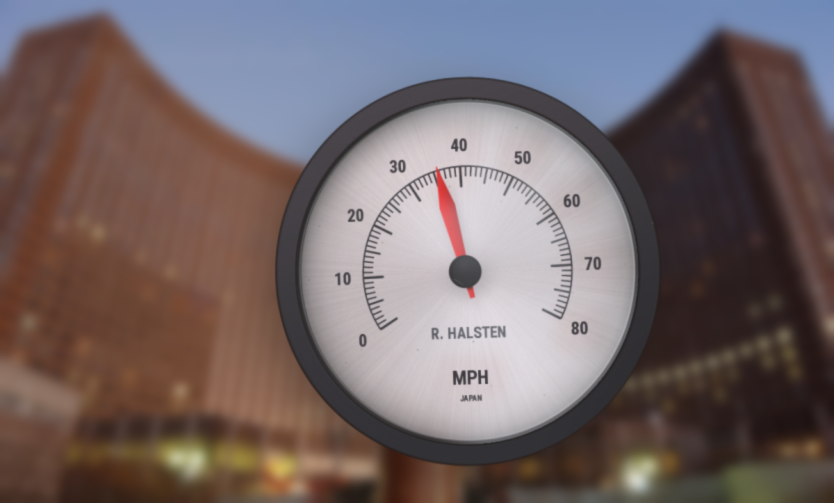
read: 36 mph
